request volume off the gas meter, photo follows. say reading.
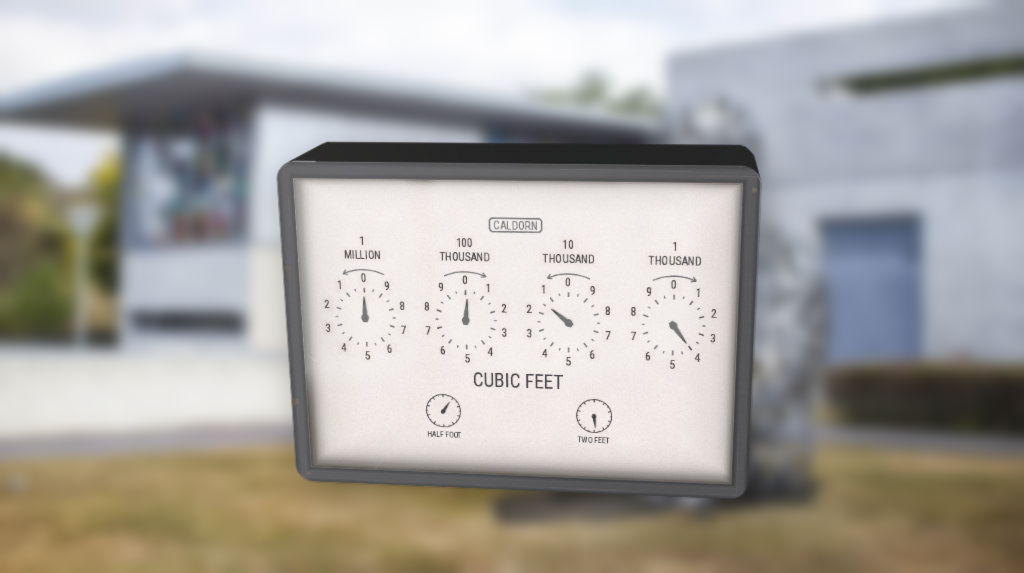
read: 1400 ft³
